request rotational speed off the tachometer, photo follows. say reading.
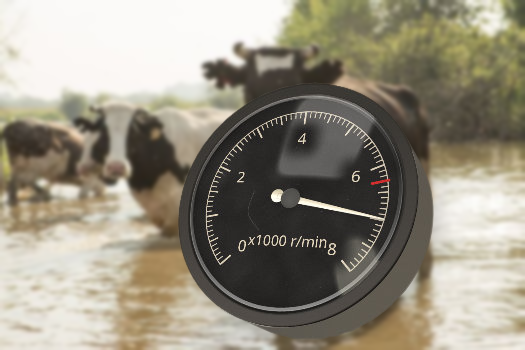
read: 7000 rpm
